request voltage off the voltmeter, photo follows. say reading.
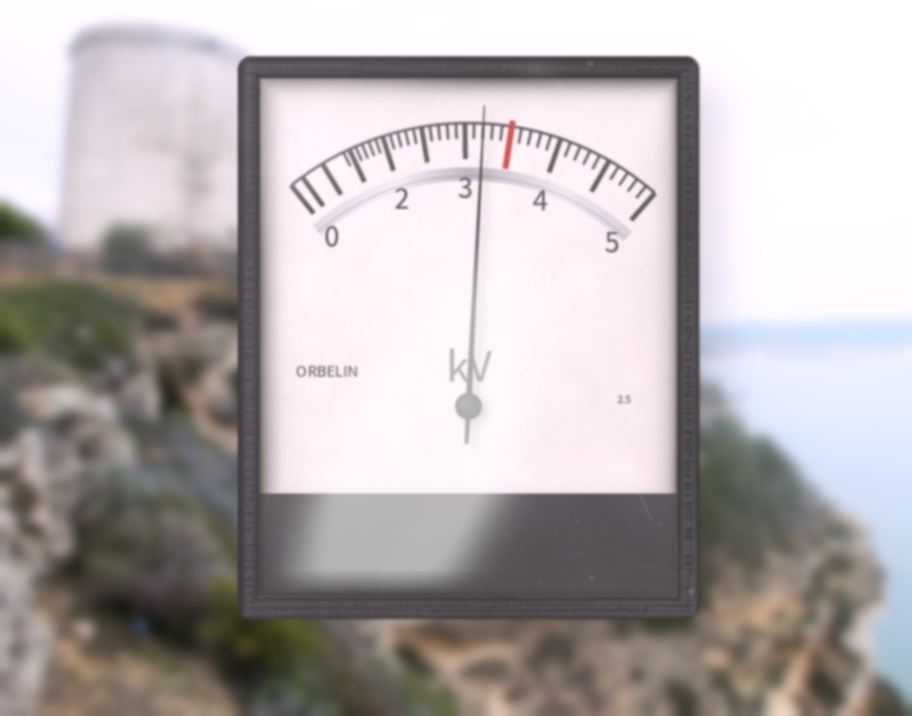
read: 3.2 kV
